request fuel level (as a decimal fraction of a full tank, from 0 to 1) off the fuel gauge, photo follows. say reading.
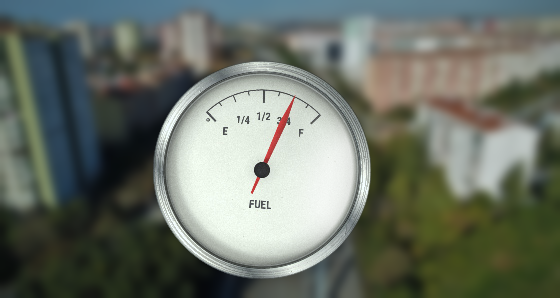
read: 0.75
